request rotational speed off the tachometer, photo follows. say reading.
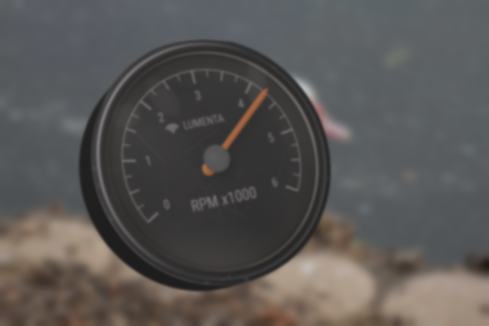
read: 4250 rpm
